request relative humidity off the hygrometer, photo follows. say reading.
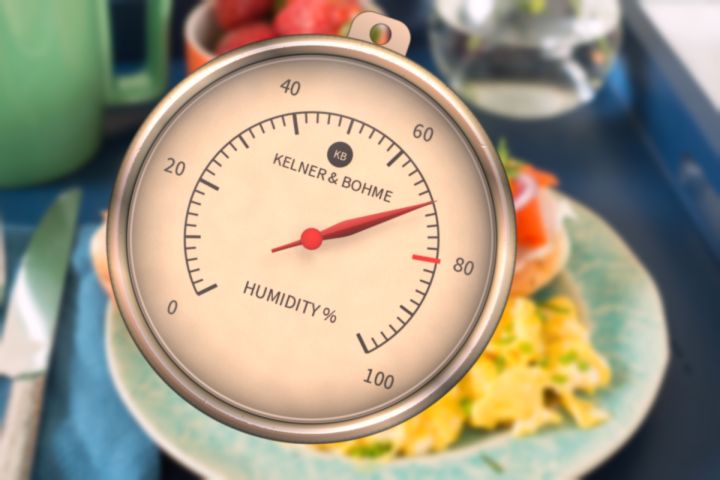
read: 70 %
